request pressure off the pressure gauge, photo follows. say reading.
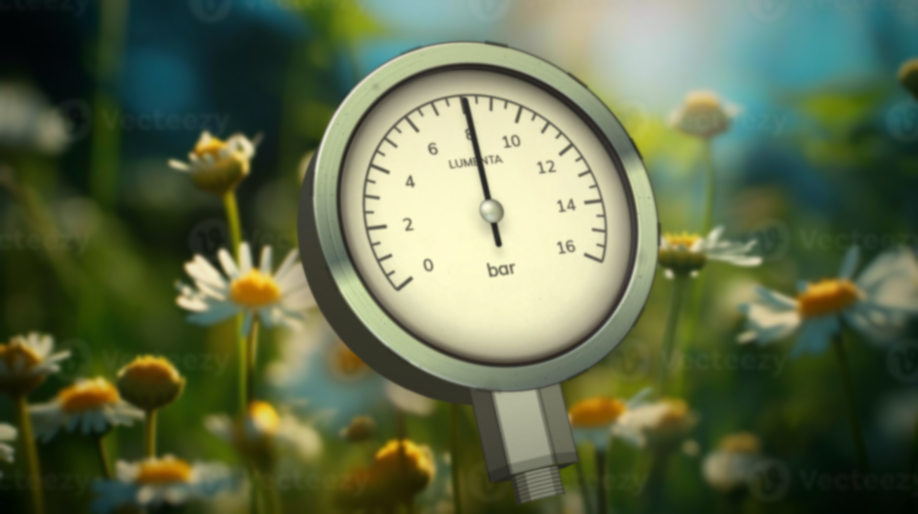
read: 8 bar
